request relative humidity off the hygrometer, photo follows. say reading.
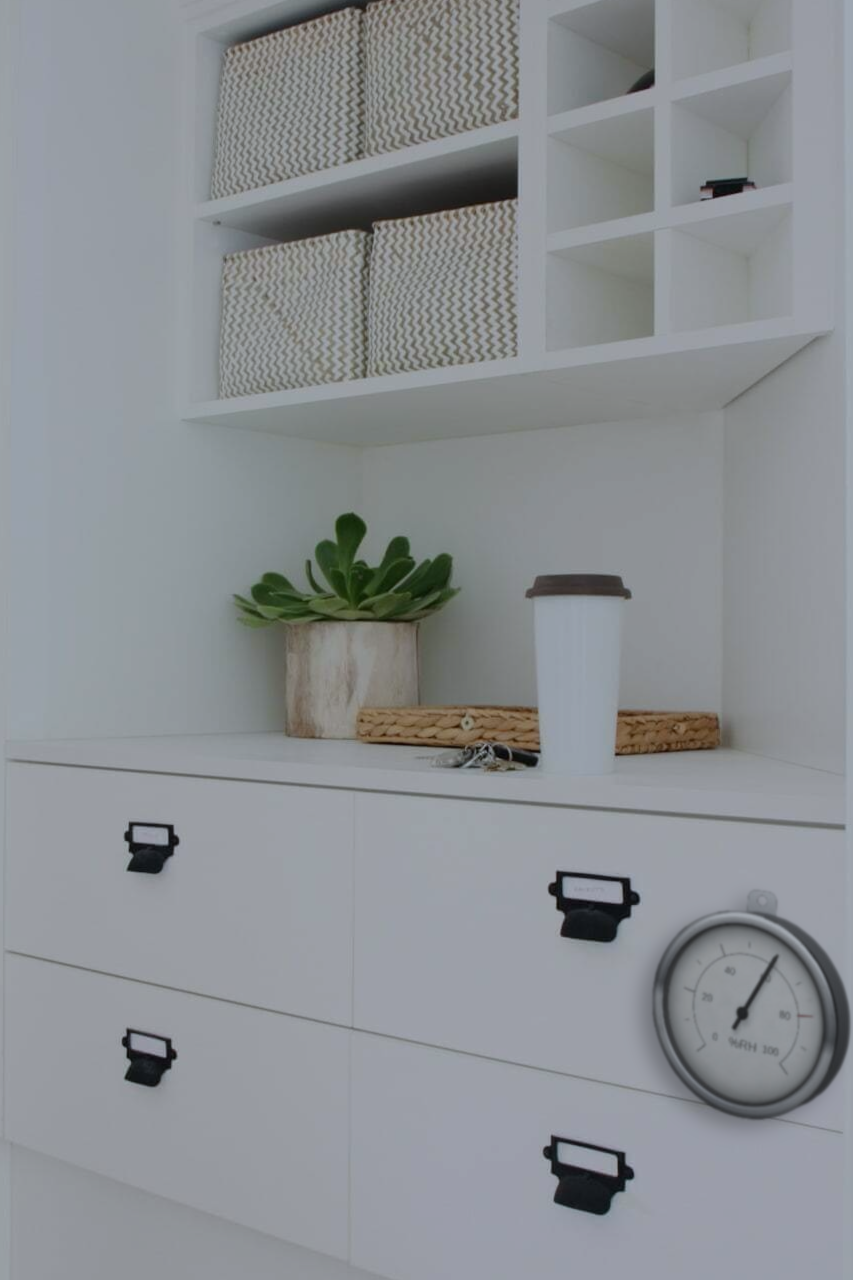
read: 60 %
